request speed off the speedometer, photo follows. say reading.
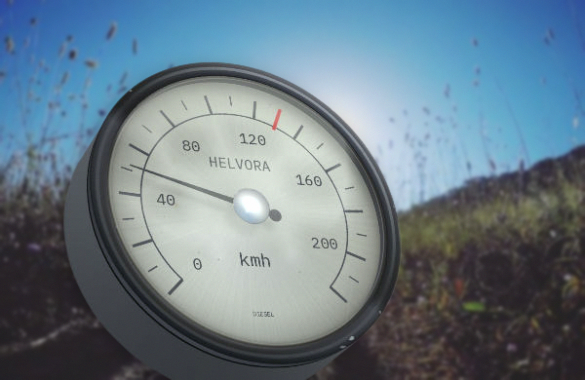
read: 50 km/h
